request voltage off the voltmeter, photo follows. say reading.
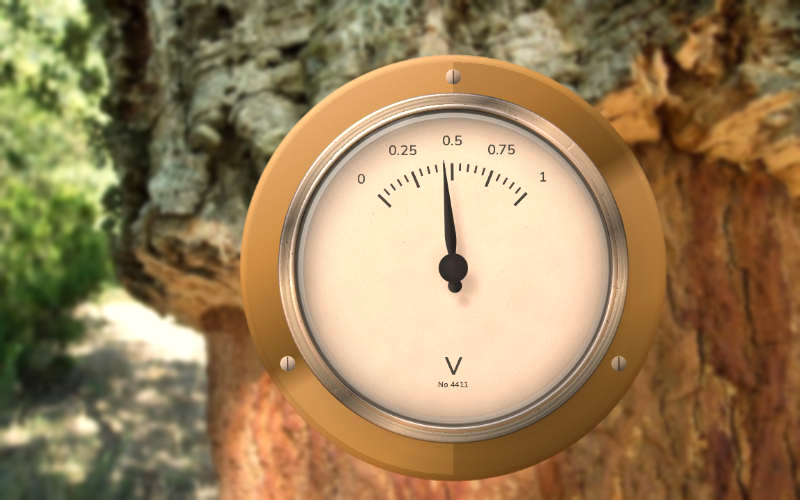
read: 0.45 V
